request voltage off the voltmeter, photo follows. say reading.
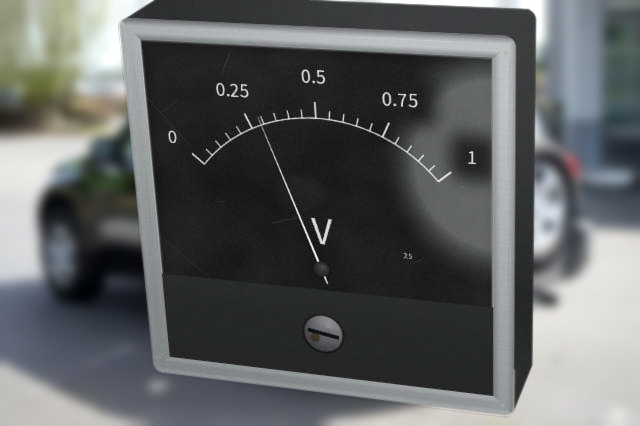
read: 0.3 V
